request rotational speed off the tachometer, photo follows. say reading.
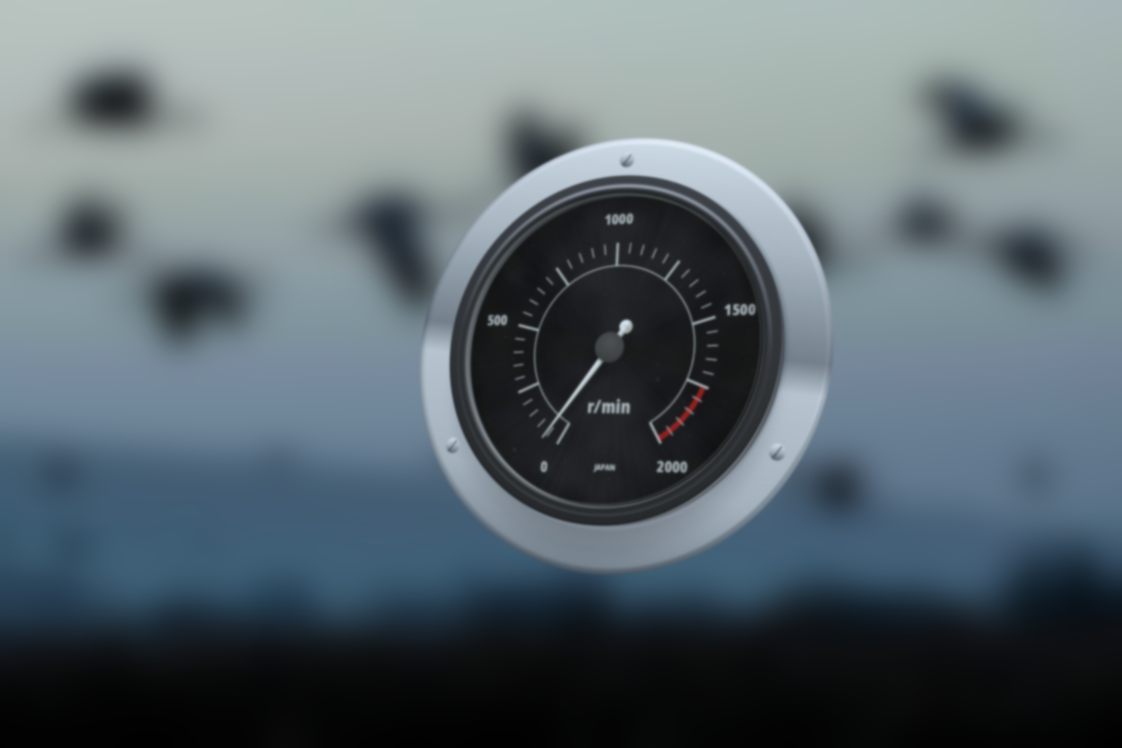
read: 50 rpm
